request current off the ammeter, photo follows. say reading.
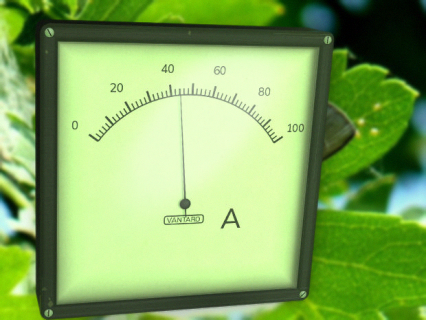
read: 44 A
